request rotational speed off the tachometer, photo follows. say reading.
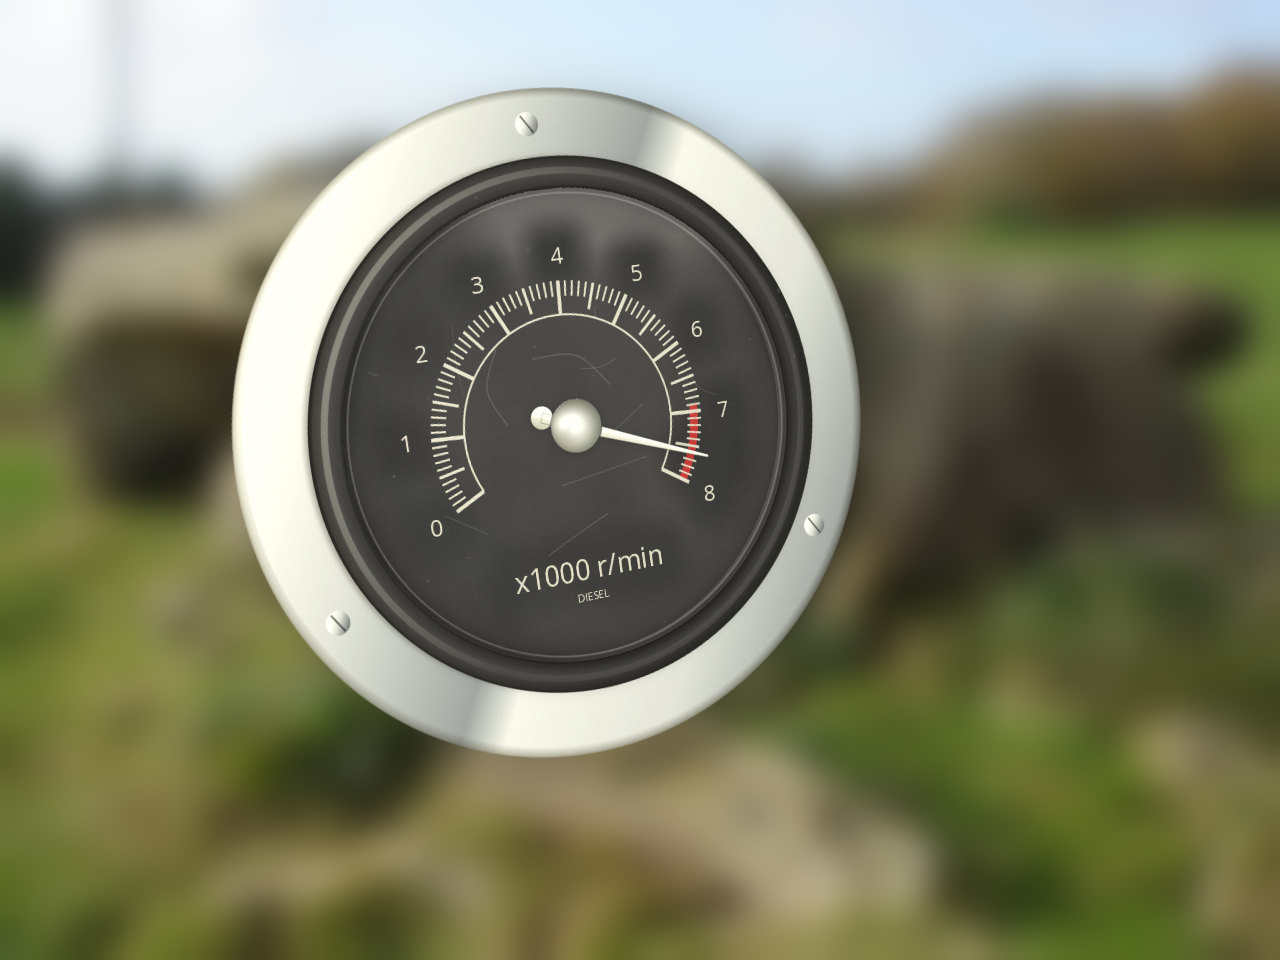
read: 7600 rpm
